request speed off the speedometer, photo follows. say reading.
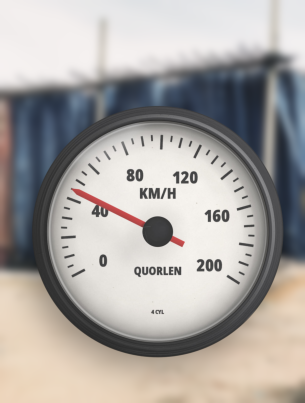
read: 45 km/h
